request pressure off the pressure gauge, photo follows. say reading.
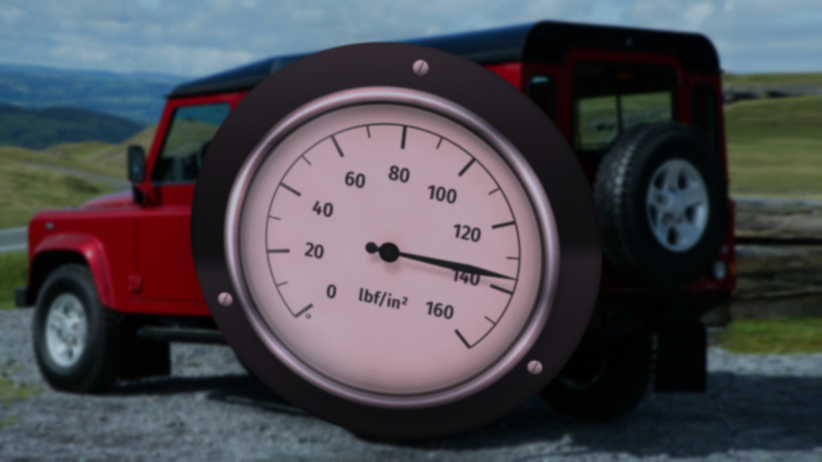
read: 135 psi
